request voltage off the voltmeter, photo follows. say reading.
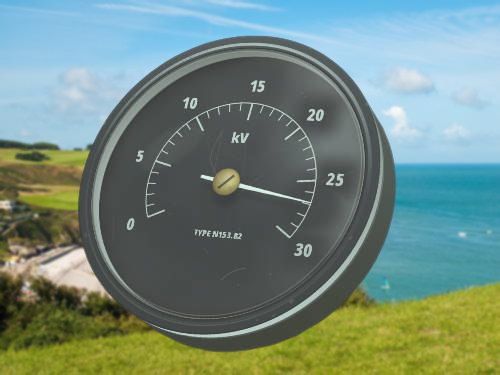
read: 27 kV
